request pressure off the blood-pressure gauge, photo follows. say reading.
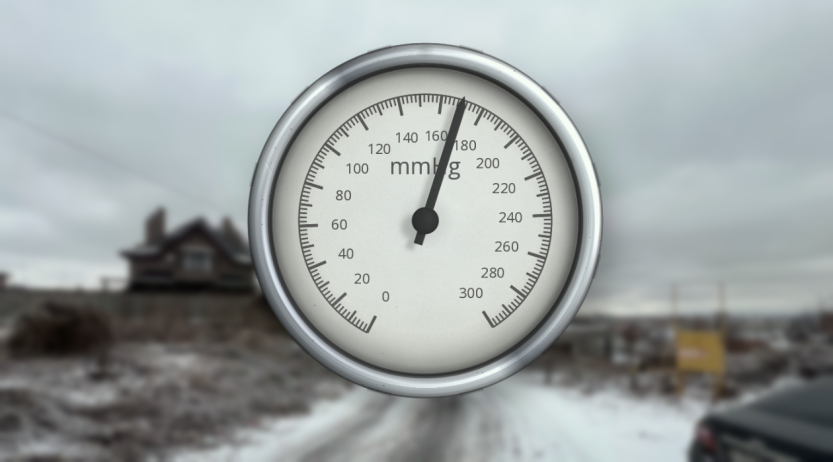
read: 170 mmHg
